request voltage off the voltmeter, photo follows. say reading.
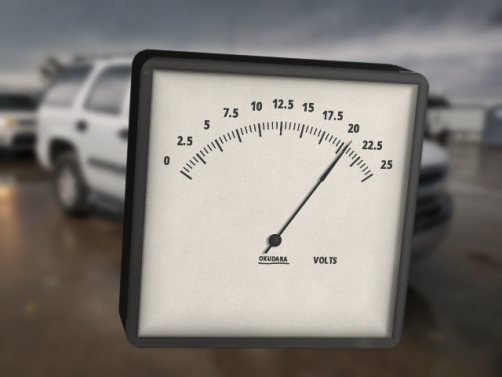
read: 20.5 V
